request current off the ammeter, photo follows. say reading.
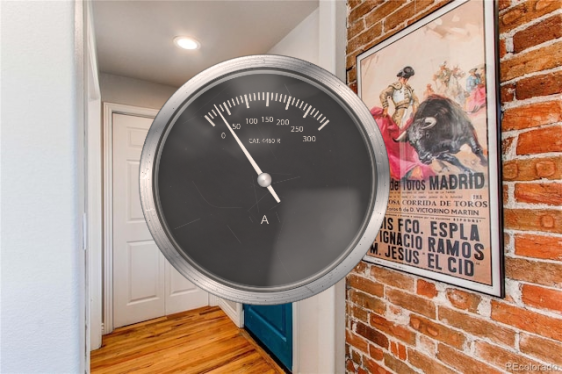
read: 30 A
